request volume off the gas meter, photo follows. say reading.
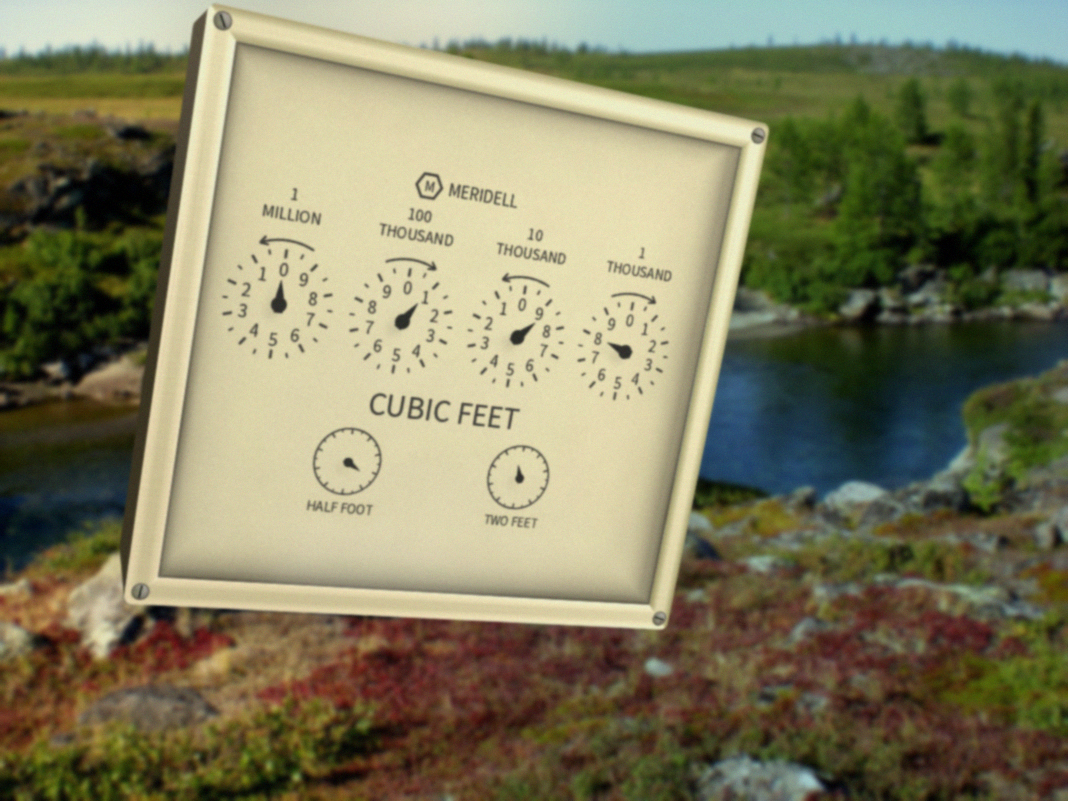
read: 8800 ft³
